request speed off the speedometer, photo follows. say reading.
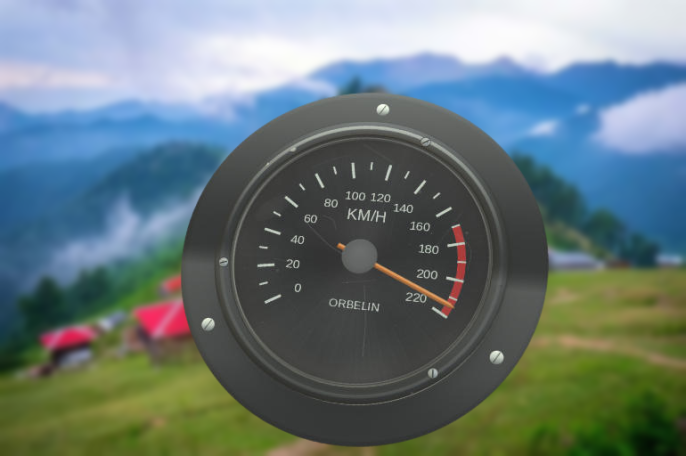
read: 215 km/h
